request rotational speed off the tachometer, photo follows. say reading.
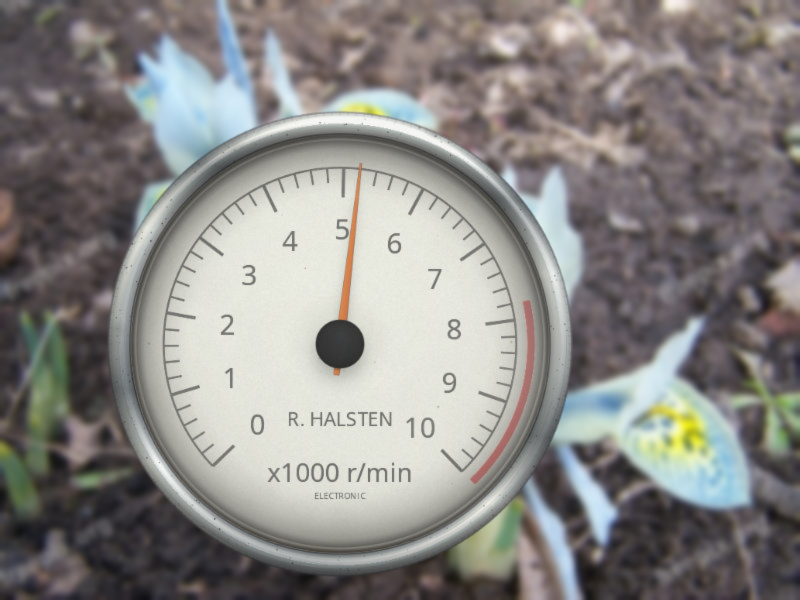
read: 5200 rpm
